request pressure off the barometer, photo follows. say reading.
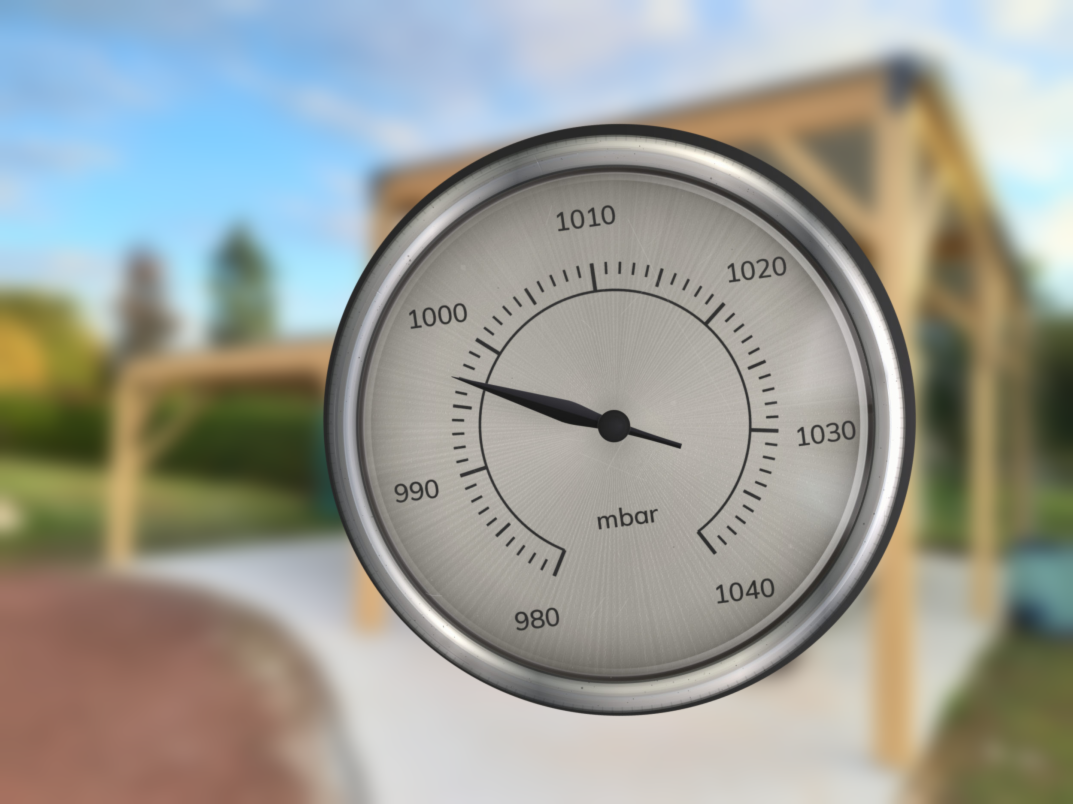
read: 997 mbar
